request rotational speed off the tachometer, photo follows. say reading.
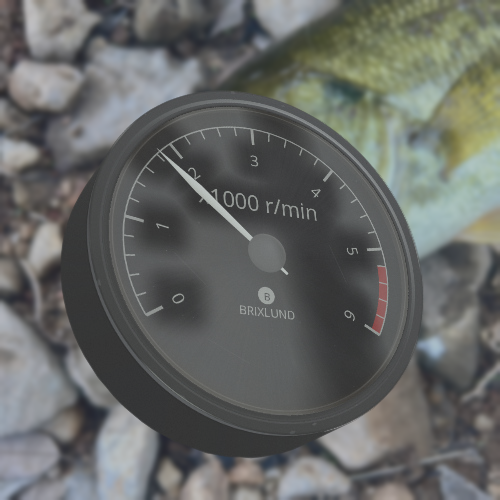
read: 1800 rpm
